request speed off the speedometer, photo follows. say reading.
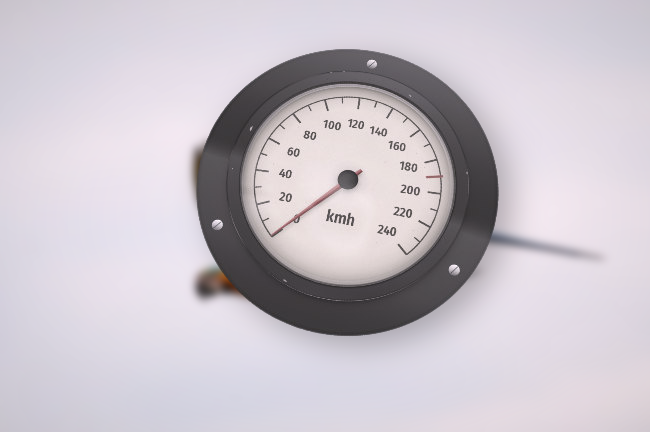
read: 0 km/h
